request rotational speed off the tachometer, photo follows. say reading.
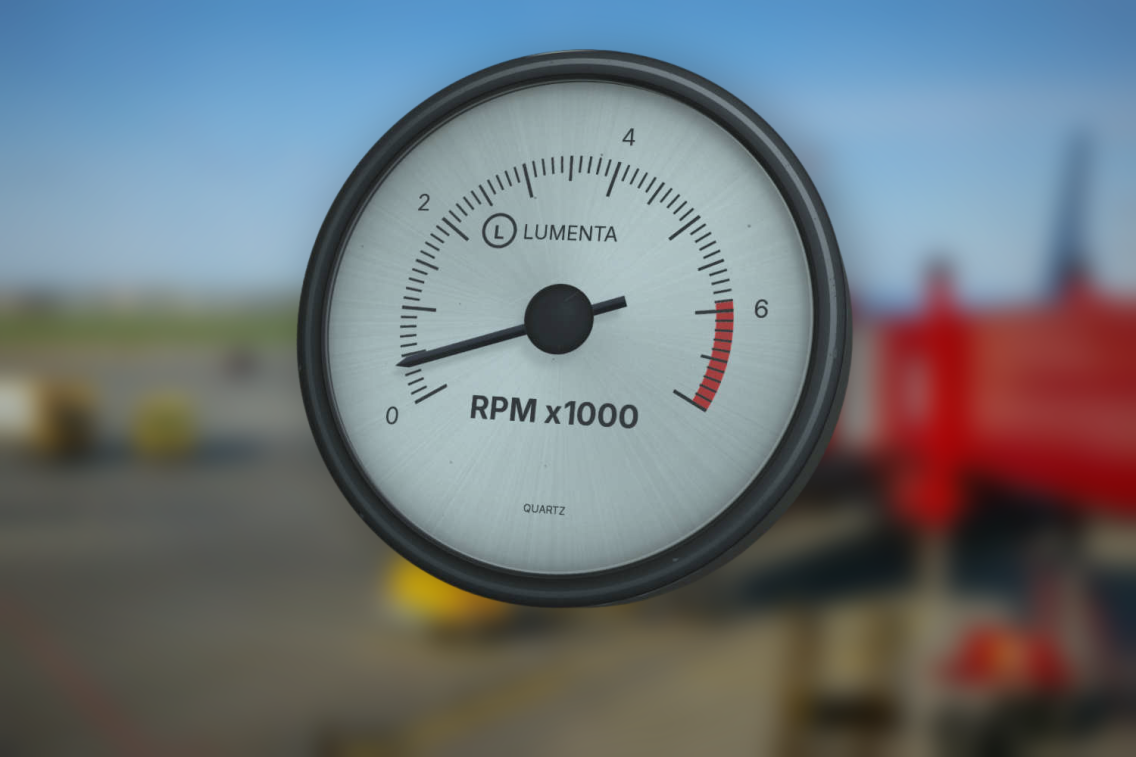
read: 400 rpm
